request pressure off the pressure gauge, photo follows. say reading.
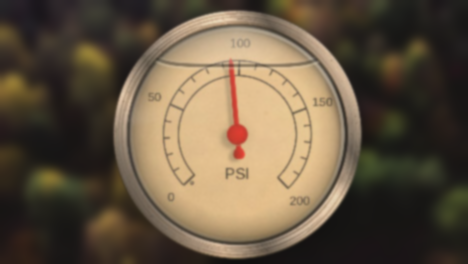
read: 95 psi
